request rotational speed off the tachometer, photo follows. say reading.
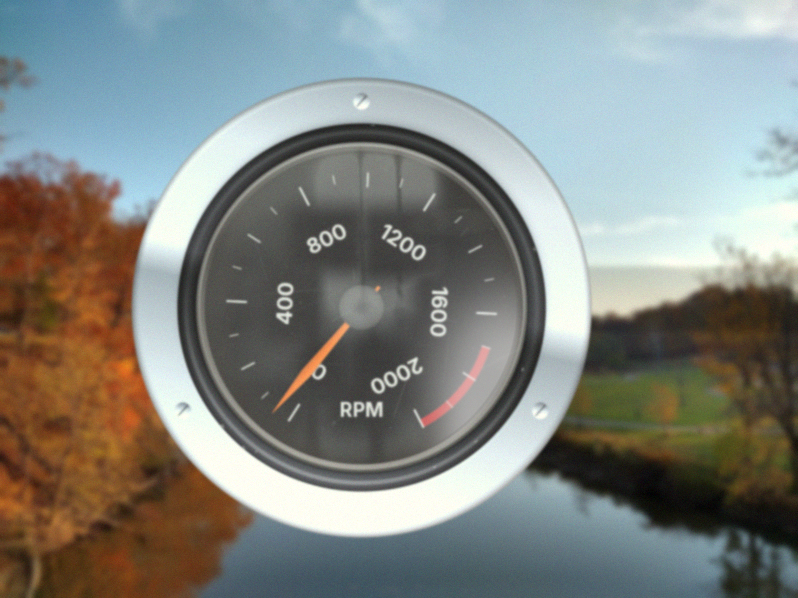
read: 50 rpm
